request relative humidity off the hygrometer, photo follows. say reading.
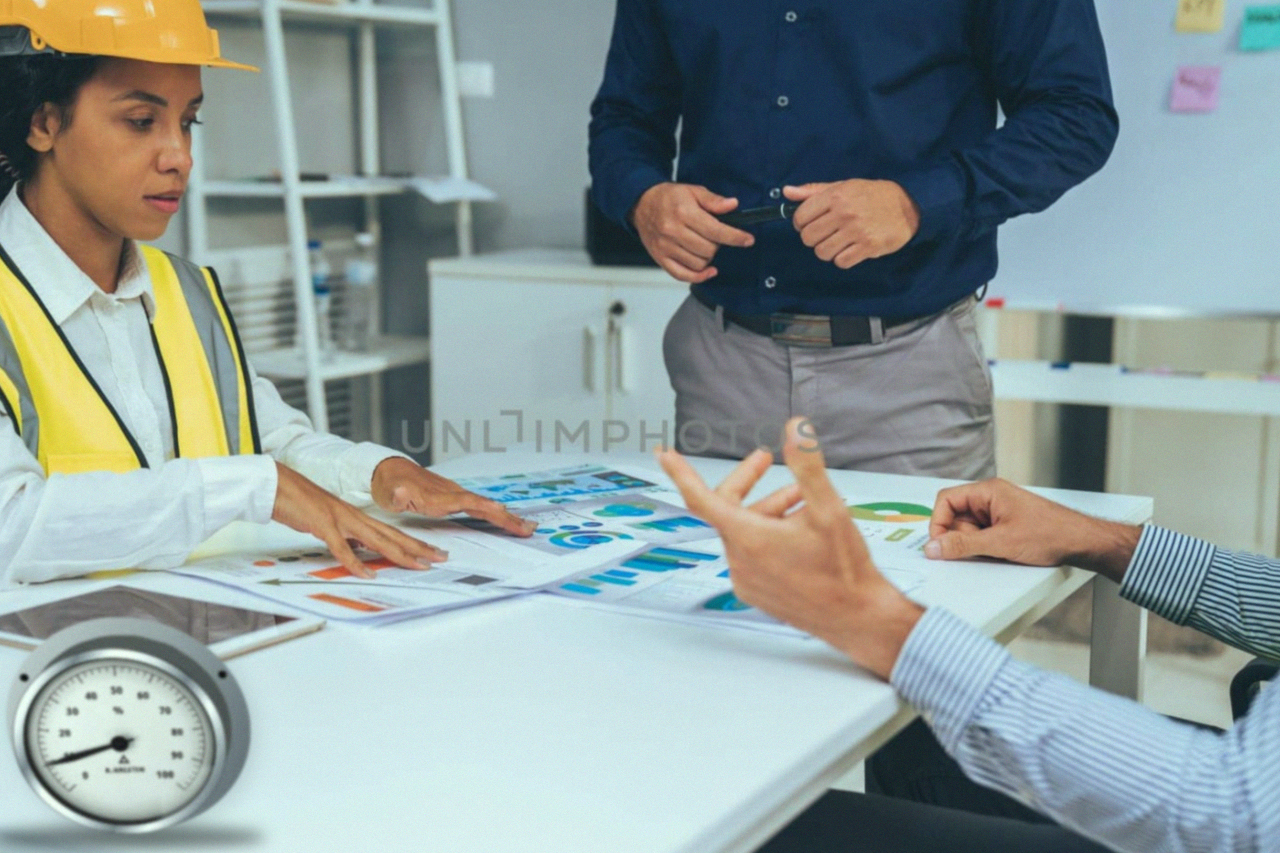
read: 10 %
